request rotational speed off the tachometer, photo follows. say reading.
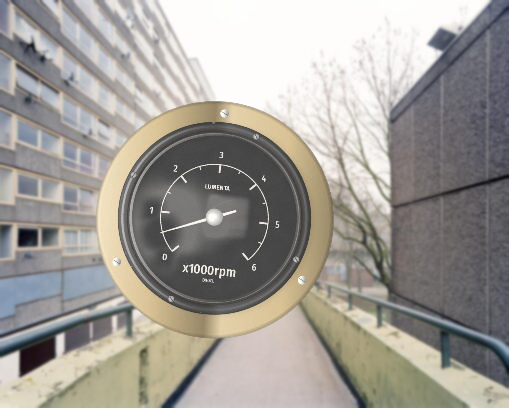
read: 500 rpm
